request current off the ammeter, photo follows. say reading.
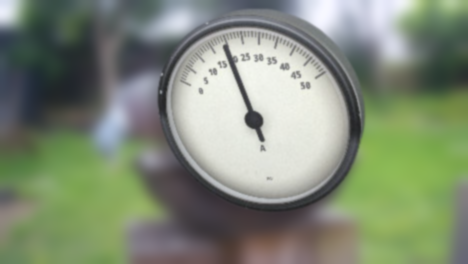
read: 20 A
